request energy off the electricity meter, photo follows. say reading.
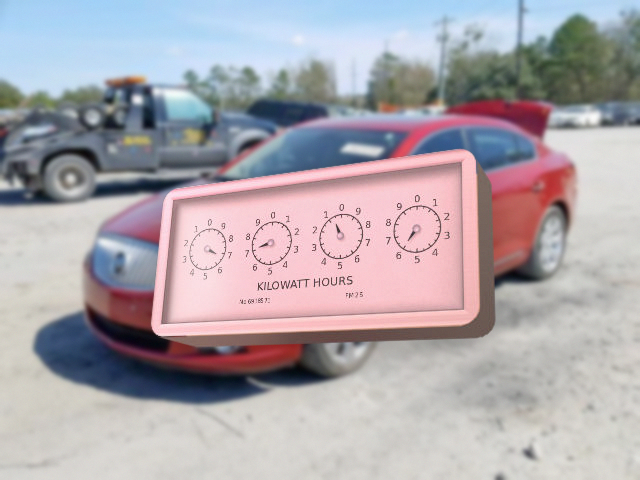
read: 6706 kWh
